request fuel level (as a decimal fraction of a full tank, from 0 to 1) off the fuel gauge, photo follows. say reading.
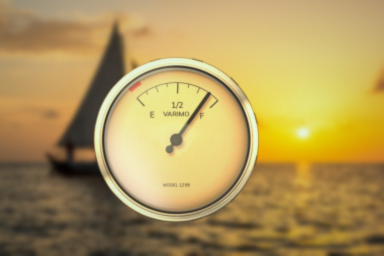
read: 0.875
